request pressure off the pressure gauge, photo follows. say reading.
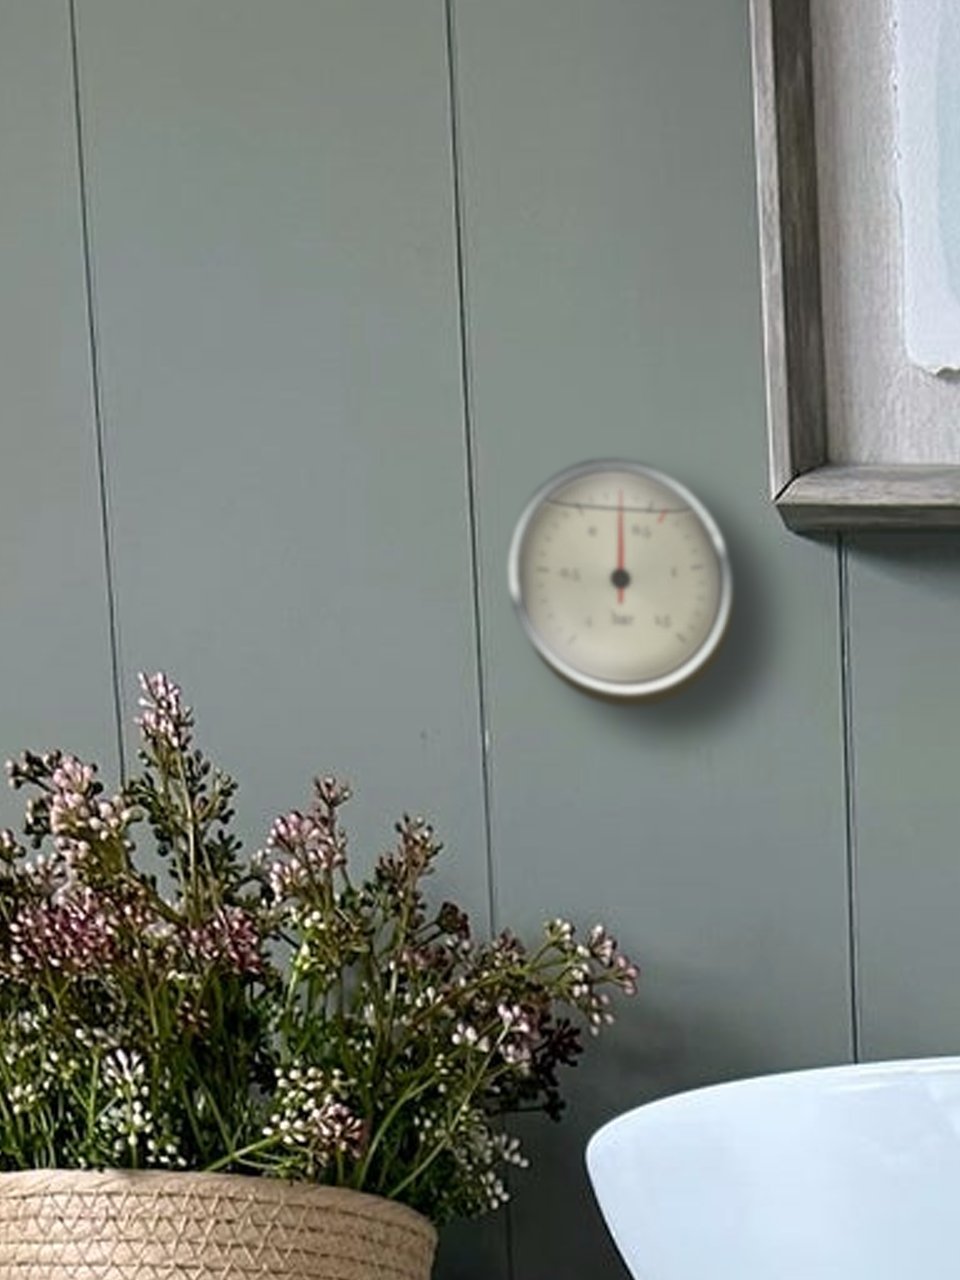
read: 0.3 bar
